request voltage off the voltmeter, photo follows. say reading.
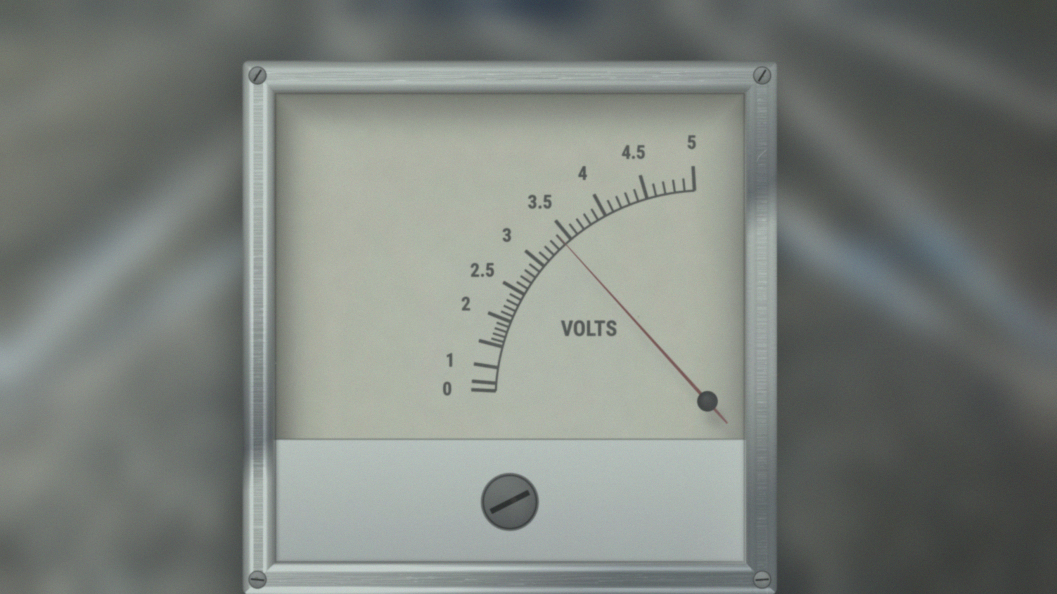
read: 3.4 V
